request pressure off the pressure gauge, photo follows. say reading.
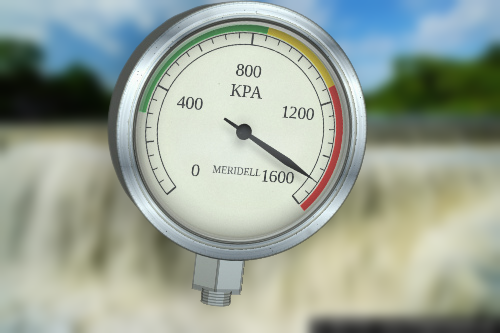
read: 1500 kPa
